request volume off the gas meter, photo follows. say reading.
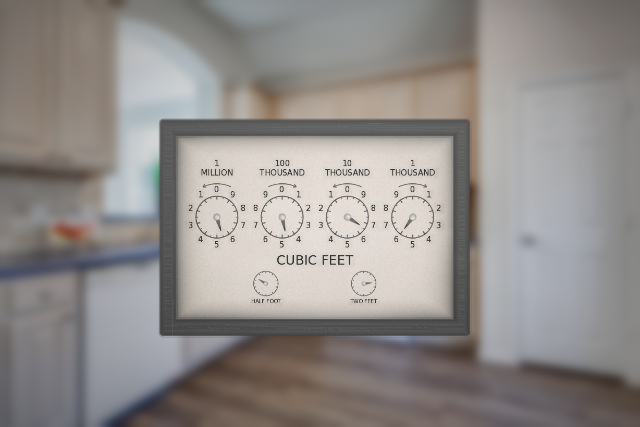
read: 546600 ft³
